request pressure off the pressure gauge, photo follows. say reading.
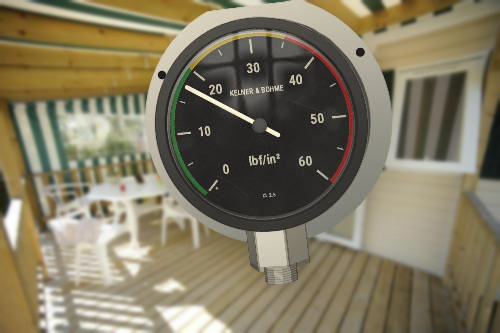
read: 17.5 psi
